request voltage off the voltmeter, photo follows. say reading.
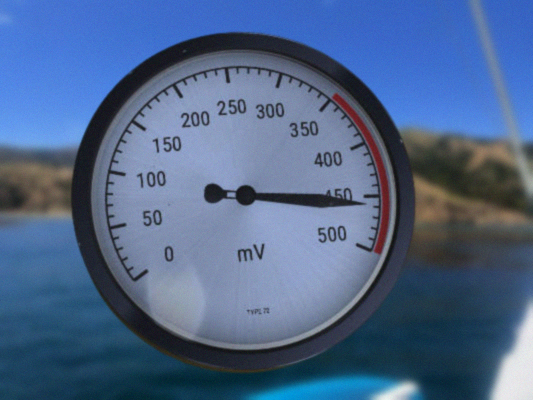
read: 460 mV
